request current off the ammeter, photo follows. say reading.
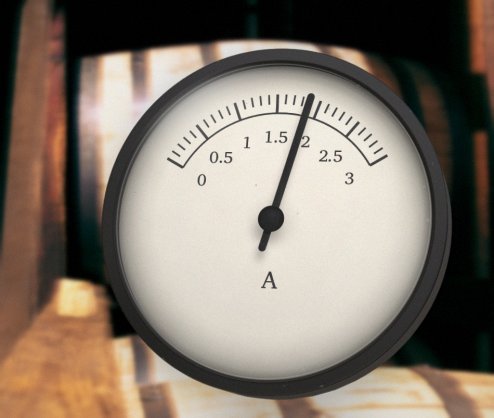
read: 1.9 A
